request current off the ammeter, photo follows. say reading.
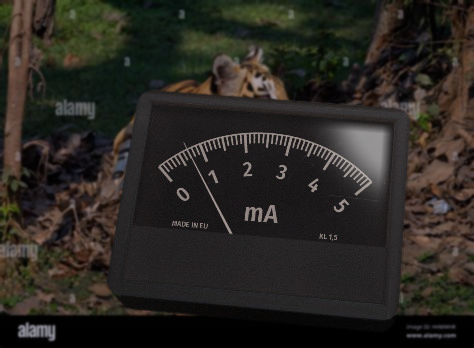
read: 0.7 mA
